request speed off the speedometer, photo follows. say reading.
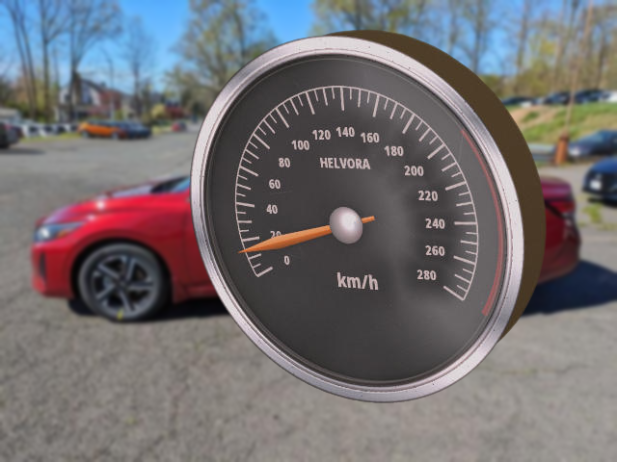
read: 15 km/h
